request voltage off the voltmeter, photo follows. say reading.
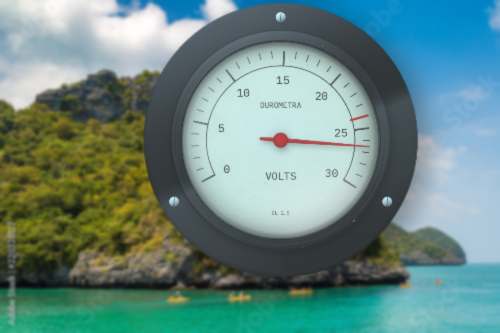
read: 26.5 V
